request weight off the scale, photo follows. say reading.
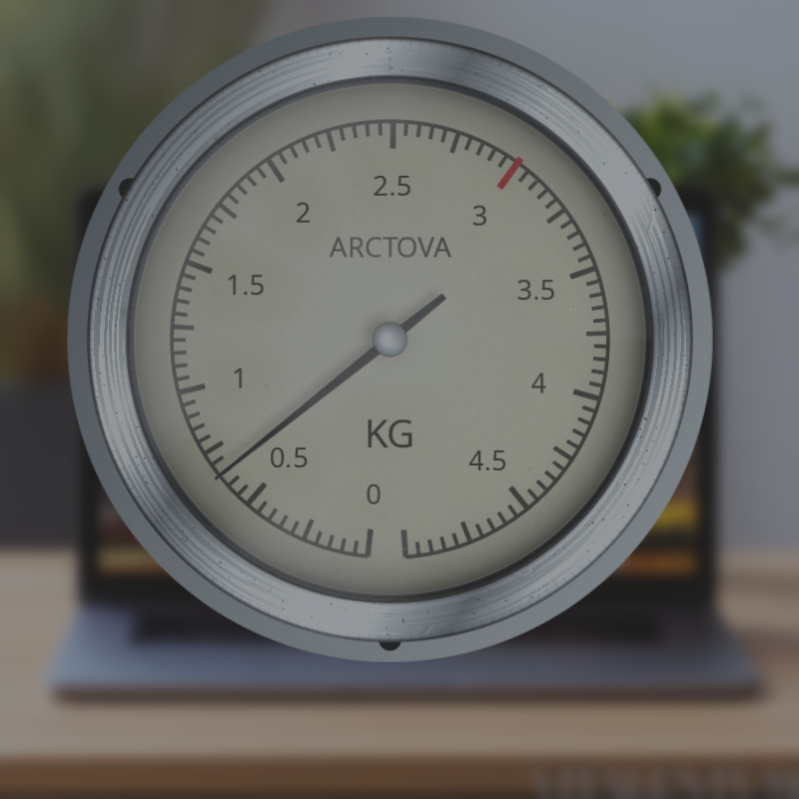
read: 0.65 kg
